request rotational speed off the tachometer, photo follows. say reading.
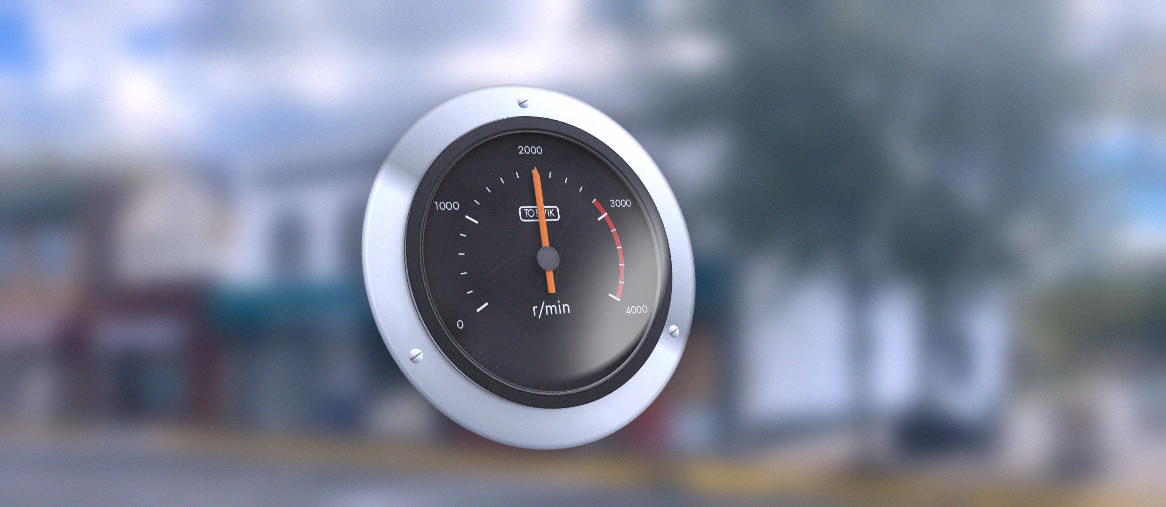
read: 2000 rpm
